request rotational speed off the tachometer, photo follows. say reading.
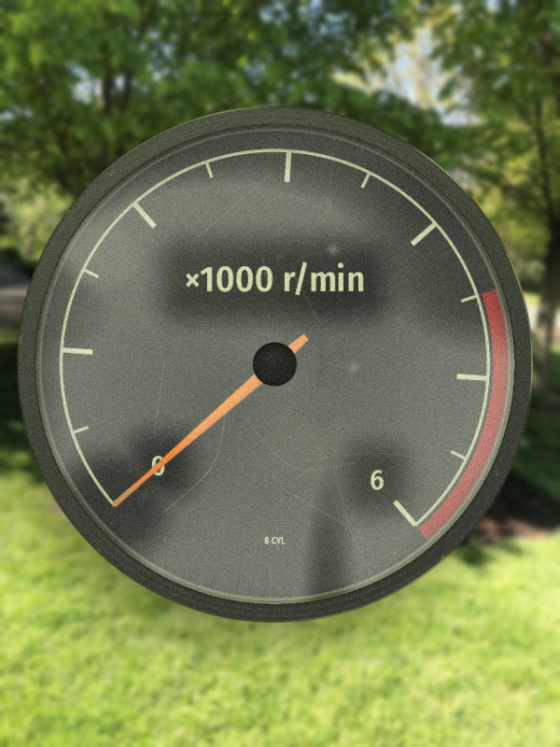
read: 0 rpm
